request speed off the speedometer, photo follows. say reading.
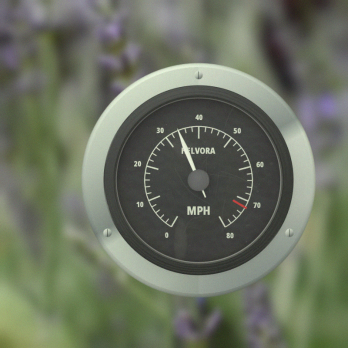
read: 34 mph
